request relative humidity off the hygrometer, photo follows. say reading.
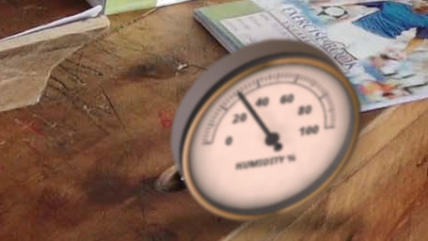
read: 30 %
